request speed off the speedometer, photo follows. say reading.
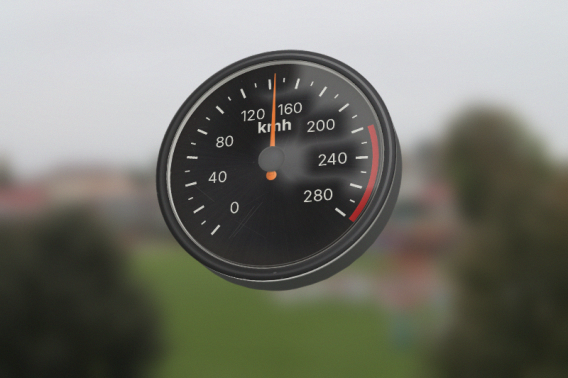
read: 145 km/h
